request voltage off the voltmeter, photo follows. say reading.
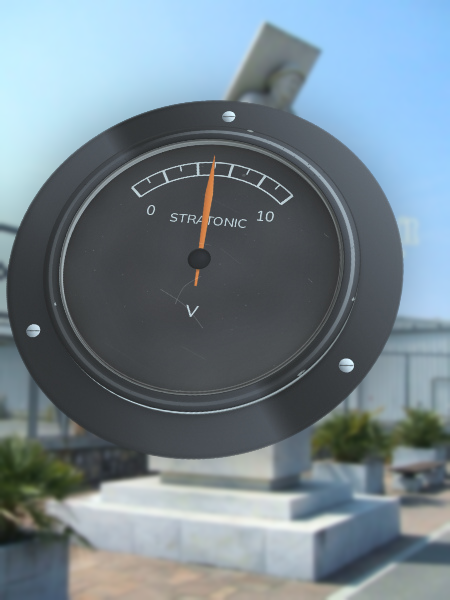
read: 5 V
